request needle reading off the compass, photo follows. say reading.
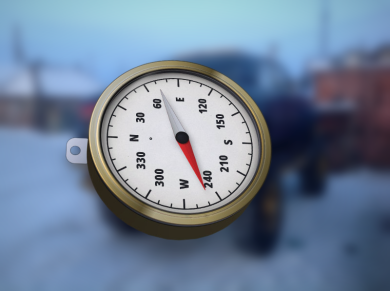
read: 250 °
